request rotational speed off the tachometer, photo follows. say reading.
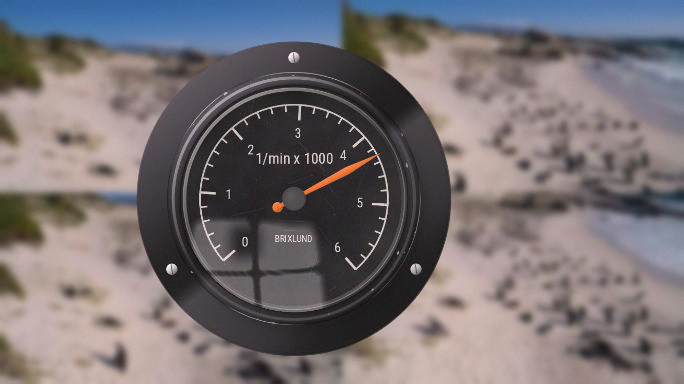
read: 4300 rpm
